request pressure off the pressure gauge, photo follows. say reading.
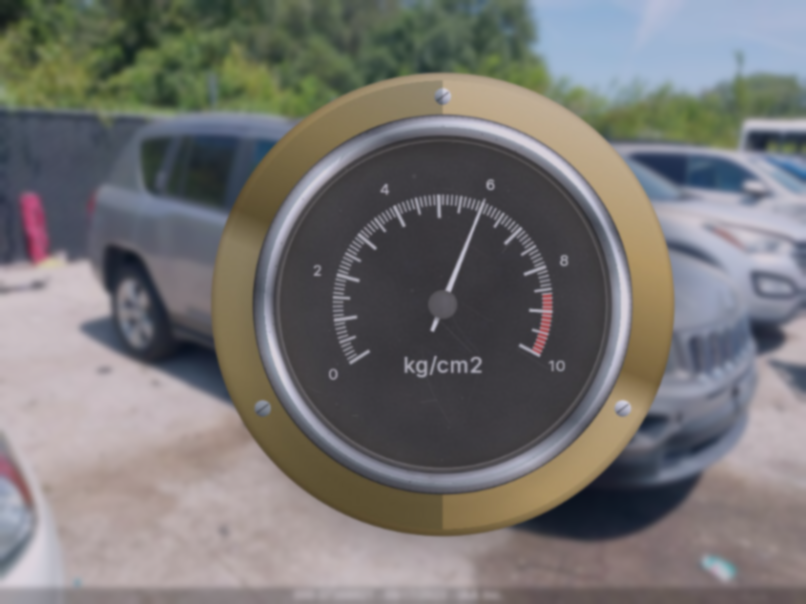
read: 6 kg/cm²
